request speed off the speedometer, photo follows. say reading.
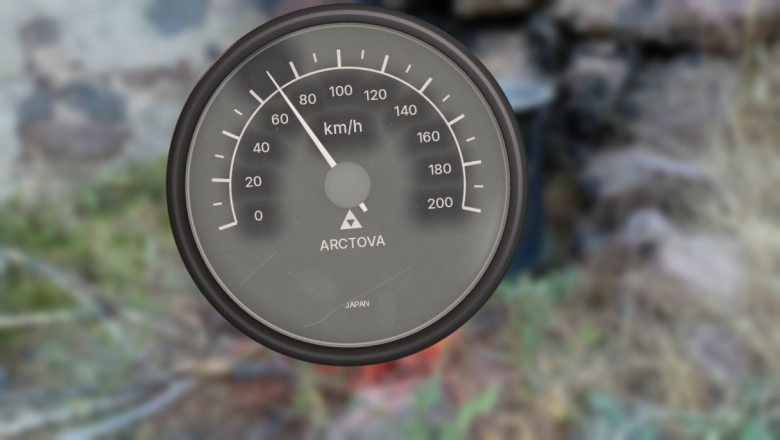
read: 70 km/h
